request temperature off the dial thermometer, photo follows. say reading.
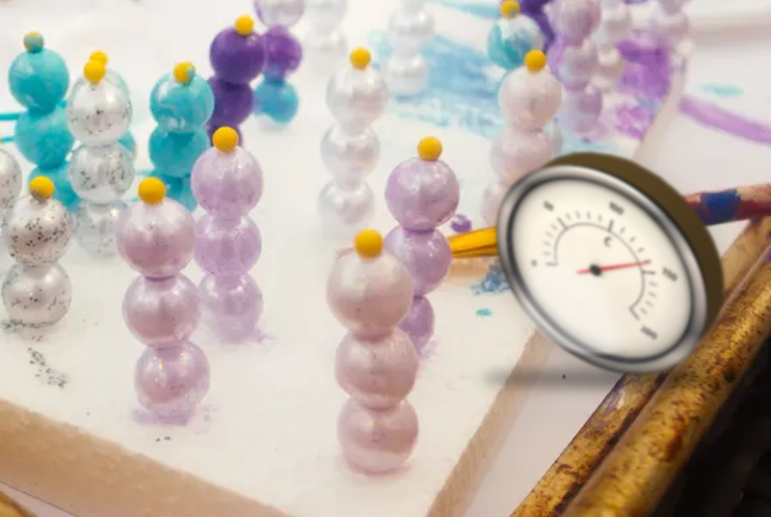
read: 140 °C
